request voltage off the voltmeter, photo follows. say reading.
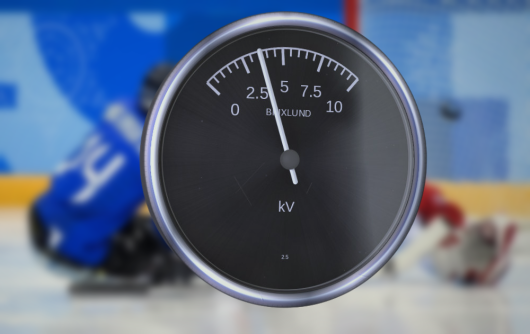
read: 3.5 kV
